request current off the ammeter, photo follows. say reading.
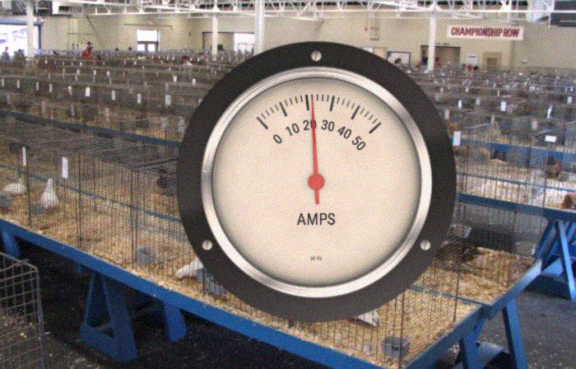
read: 22 A
